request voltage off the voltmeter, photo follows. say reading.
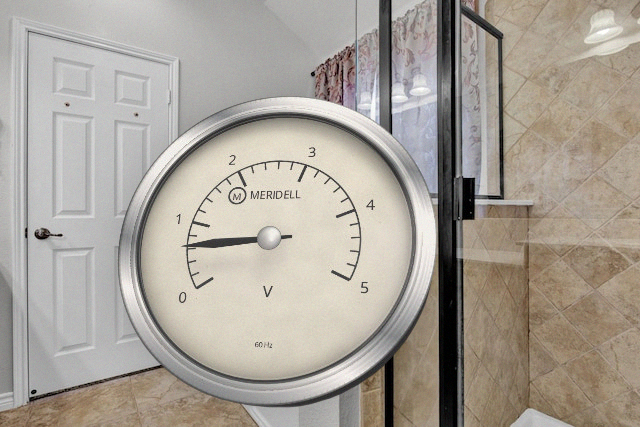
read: 0.6 V
